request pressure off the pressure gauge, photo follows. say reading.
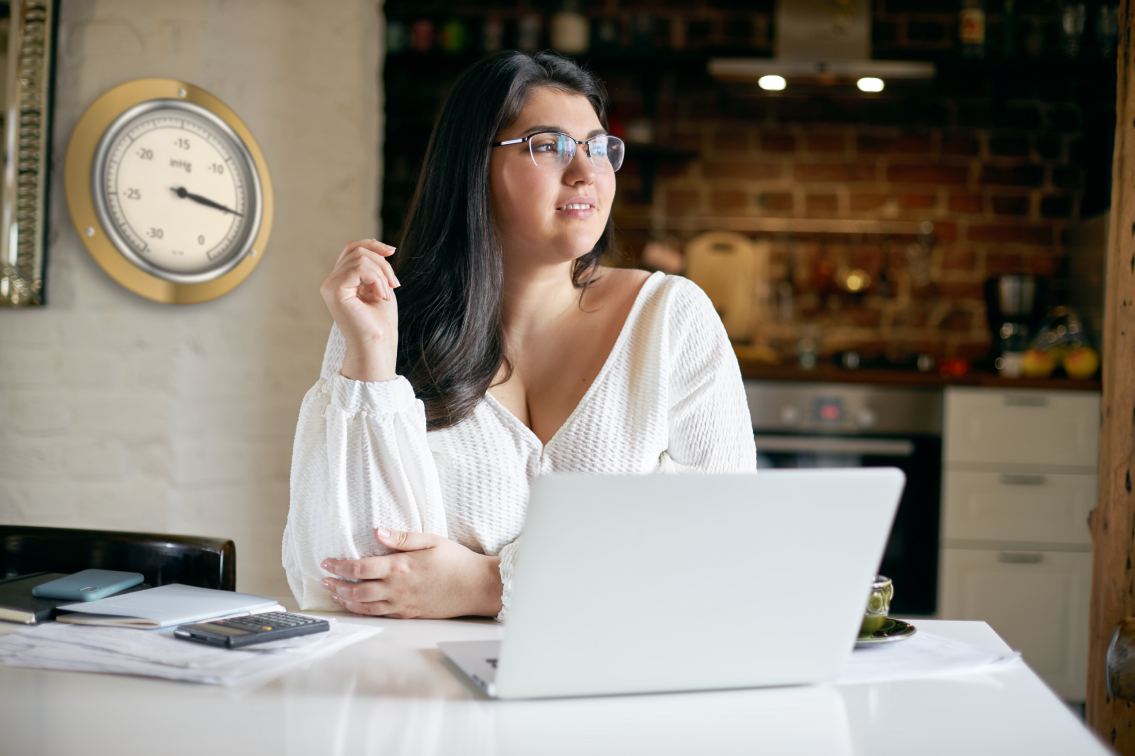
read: -5 inHg
